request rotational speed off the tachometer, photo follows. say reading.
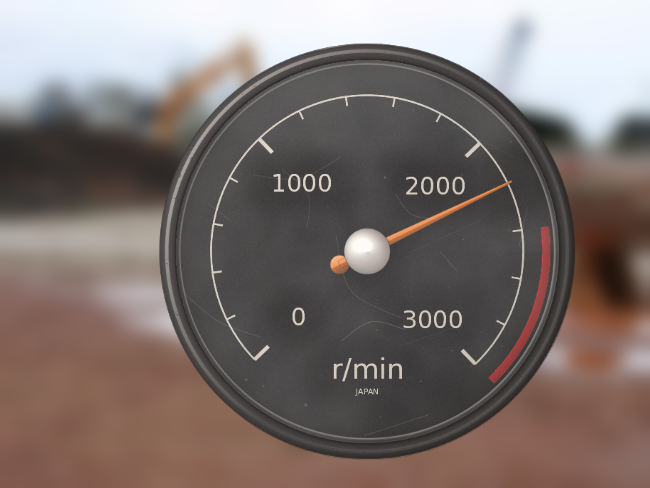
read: 2200 rpm
